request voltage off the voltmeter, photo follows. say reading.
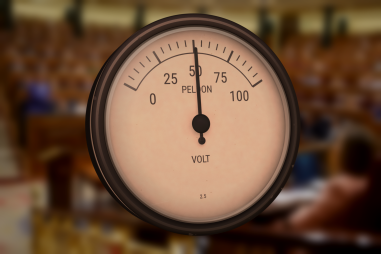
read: 50 V
